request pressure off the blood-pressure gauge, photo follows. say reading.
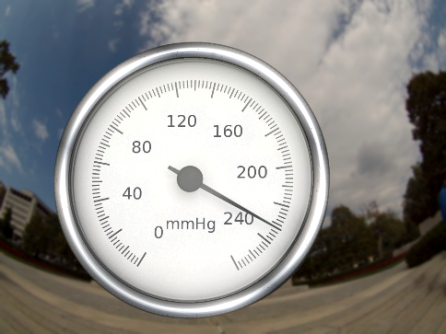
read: 232 mmHg
